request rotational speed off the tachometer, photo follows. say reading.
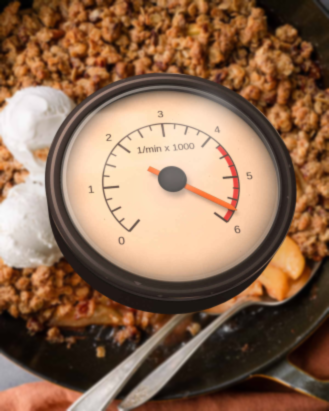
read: 5750 rpm
